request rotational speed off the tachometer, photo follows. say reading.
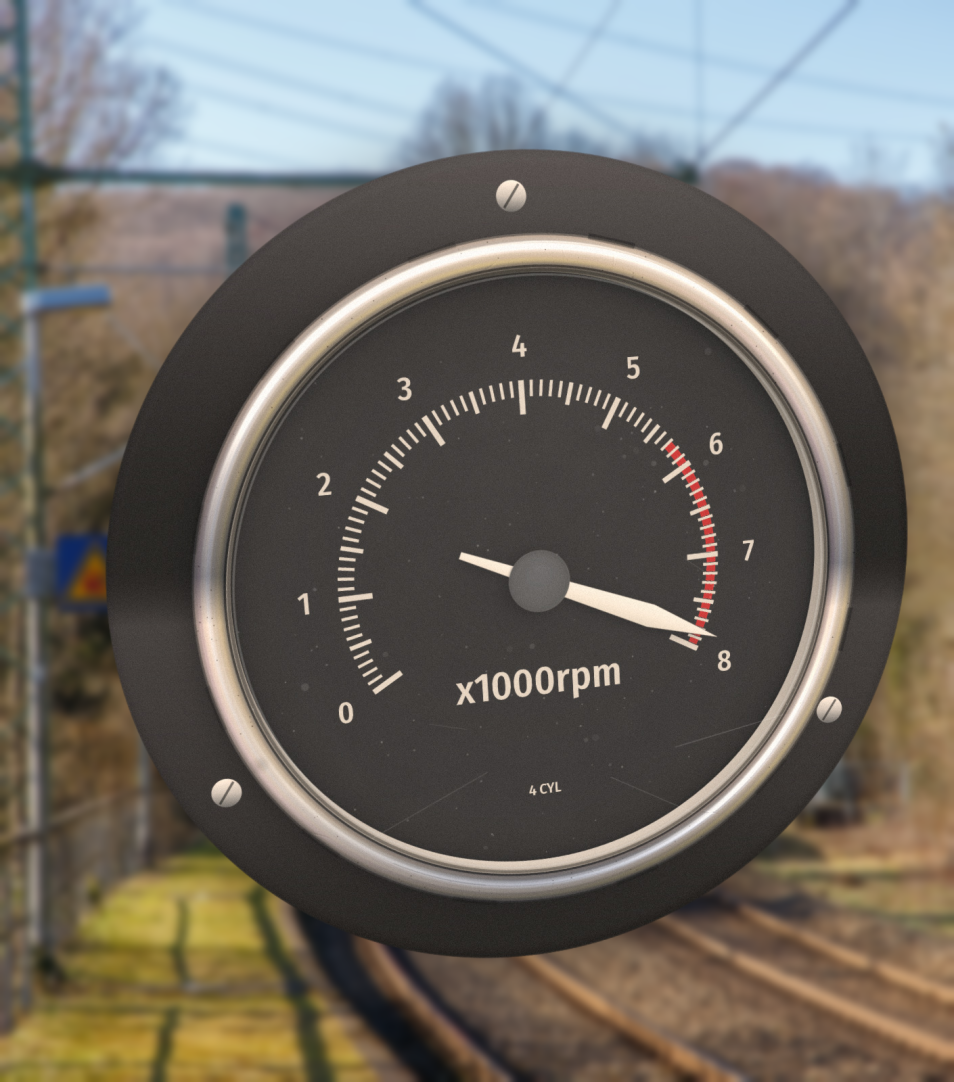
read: 7800 rpm
